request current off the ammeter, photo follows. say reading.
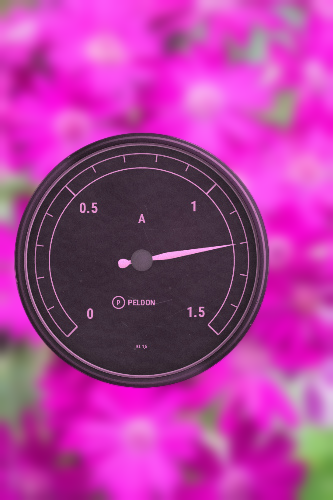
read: 1.2 A
